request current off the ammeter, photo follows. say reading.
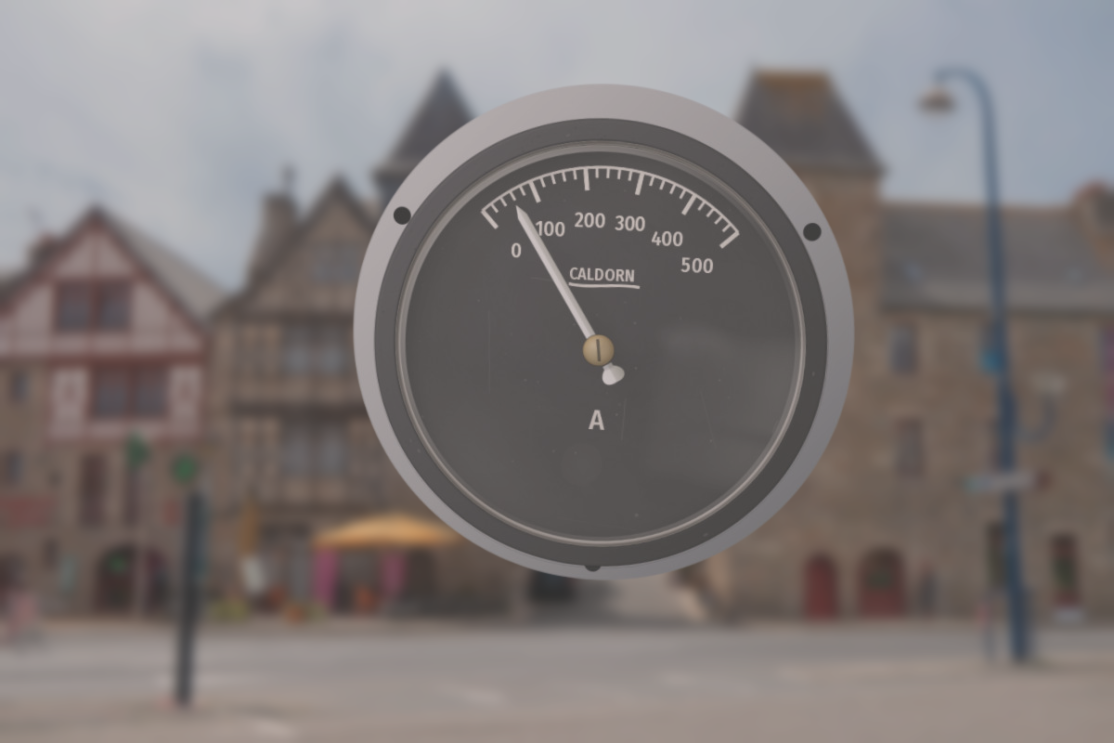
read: 60 A
